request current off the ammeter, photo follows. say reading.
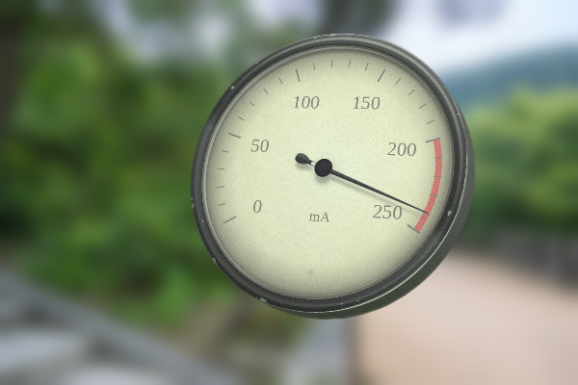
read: 240 mA
